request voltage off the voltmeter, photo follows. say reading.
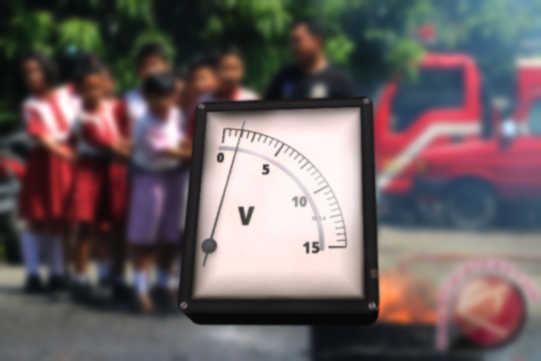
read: 1.5 V
